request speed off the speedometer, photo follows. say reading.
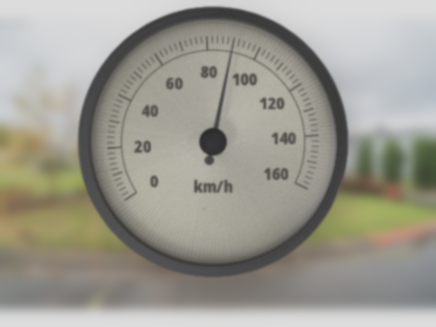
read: 90 km/h
